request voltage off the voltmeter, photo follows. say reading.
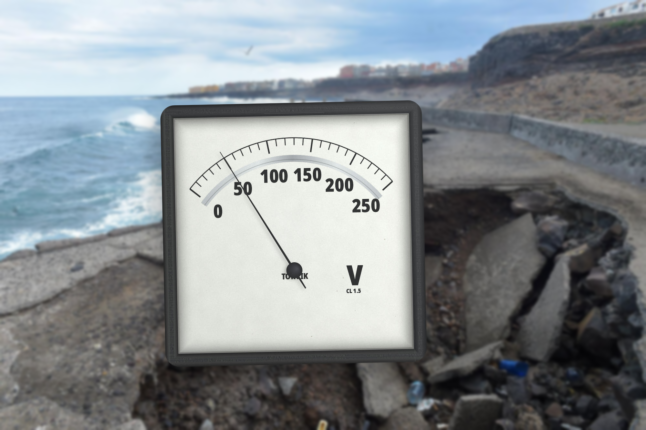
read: 50 V
